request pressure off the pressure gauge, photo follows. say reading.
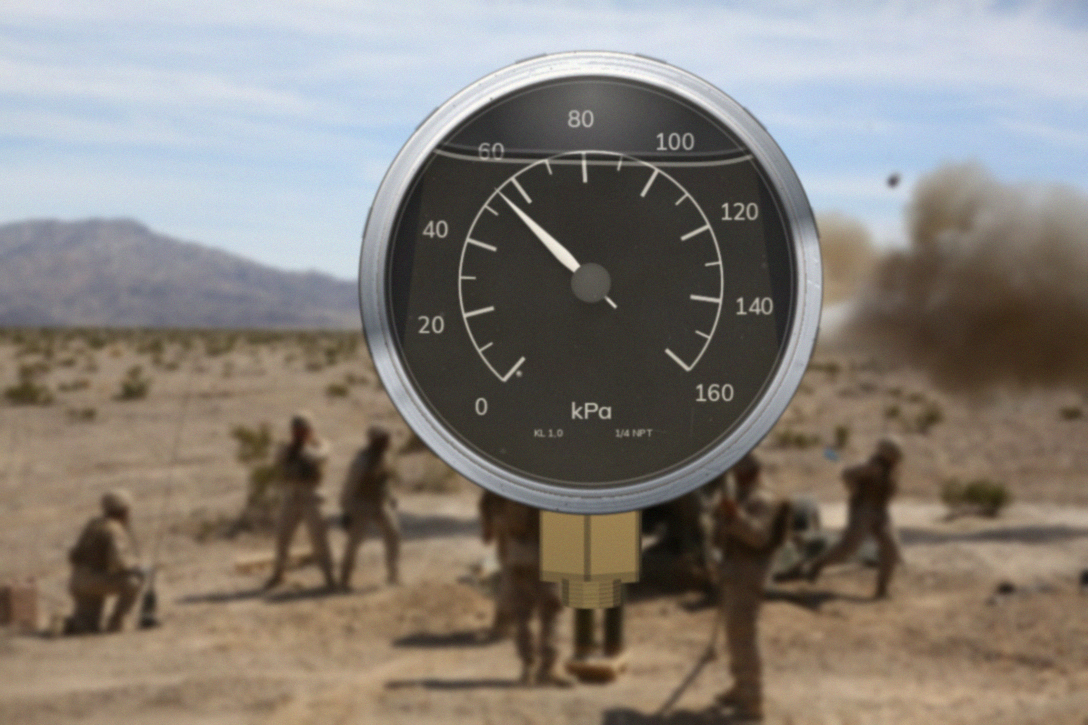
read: 55 kPa
